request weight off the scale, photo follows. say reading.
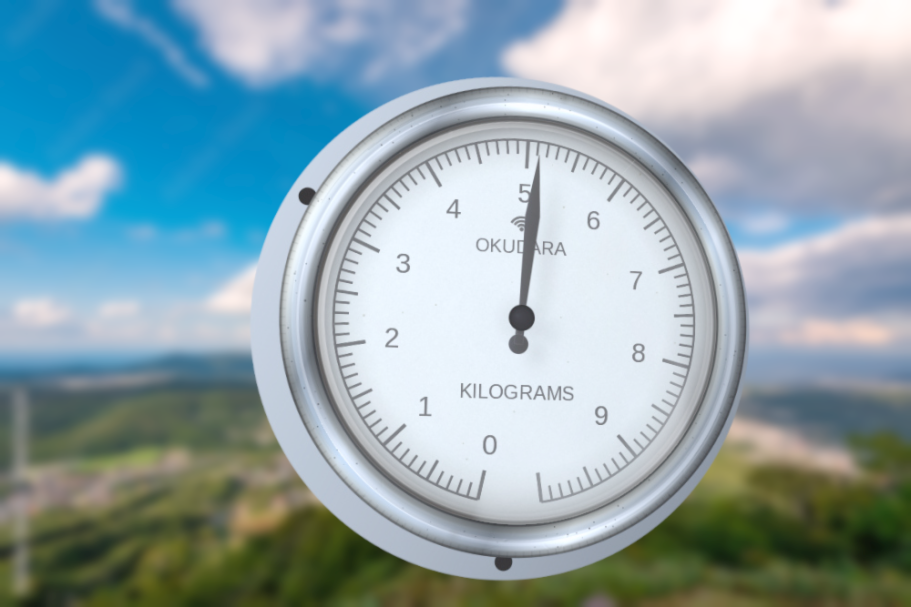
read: 5.1 kg
